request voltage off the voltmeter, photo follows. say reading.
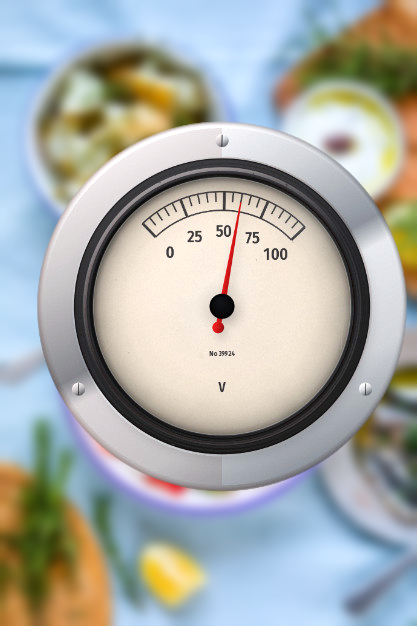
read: 60 V
